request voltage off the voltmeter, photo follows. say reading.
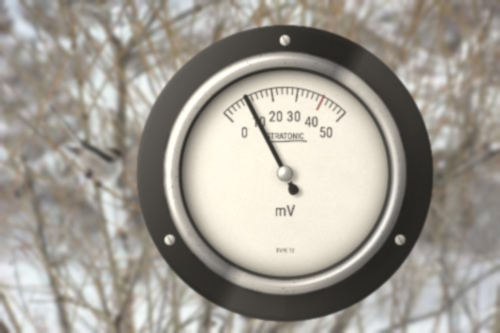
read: 10 mV
